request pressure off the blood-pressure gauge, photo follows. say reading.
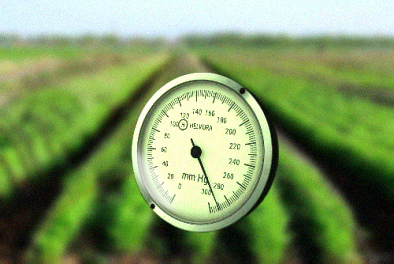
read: 290 mmHg
